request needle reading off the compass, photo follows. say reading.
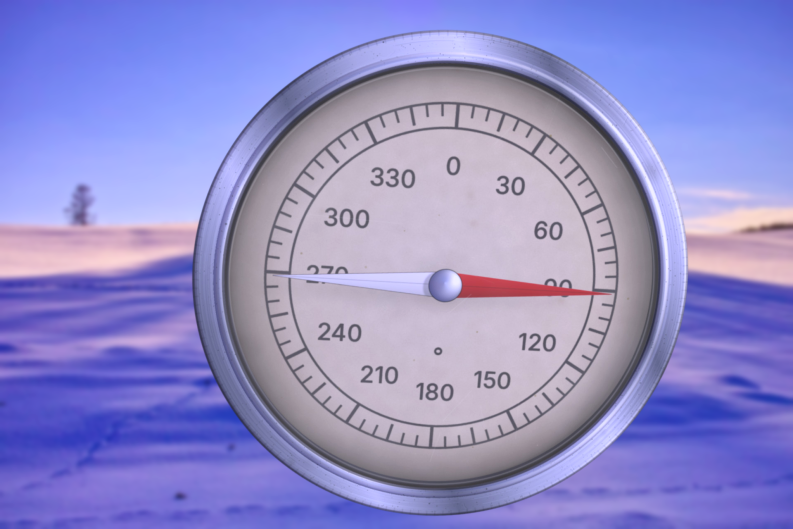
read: 90 °
